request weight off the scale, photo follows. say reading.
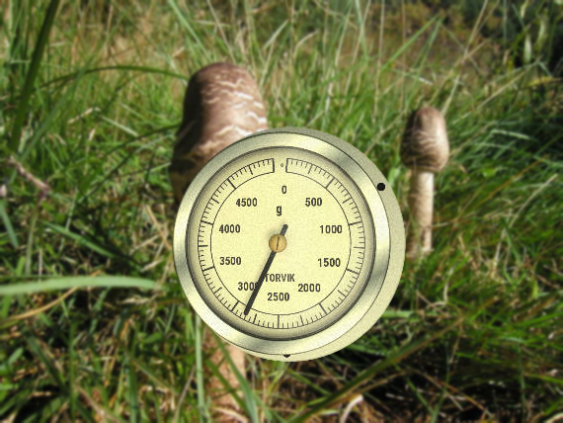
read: 2850 g
